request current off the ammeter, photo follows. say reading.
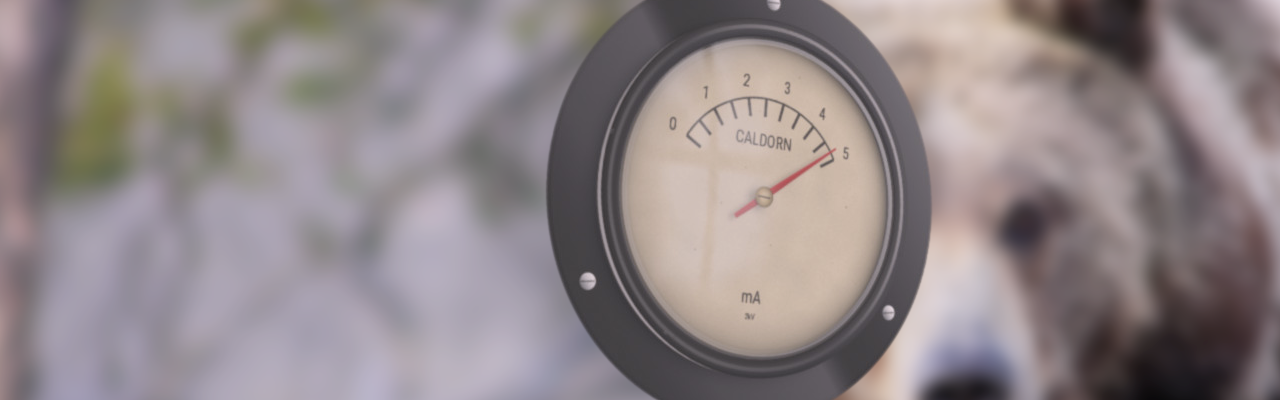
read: 4.75 mA
